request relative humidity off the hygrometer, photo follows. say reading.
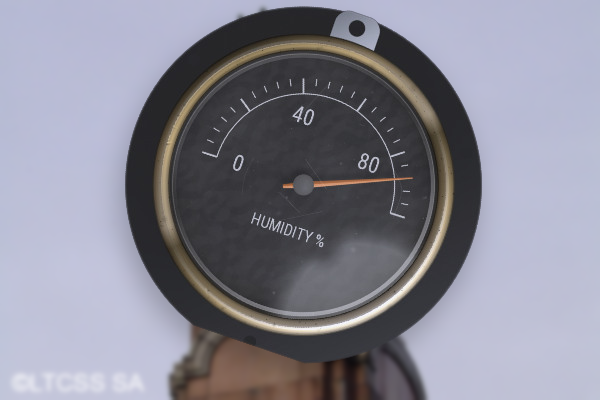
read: 88 %
